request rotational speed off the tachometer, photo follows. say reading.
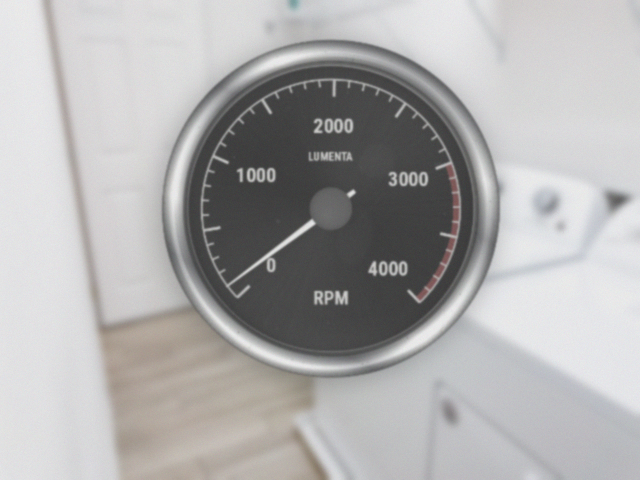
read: 100 rpm
